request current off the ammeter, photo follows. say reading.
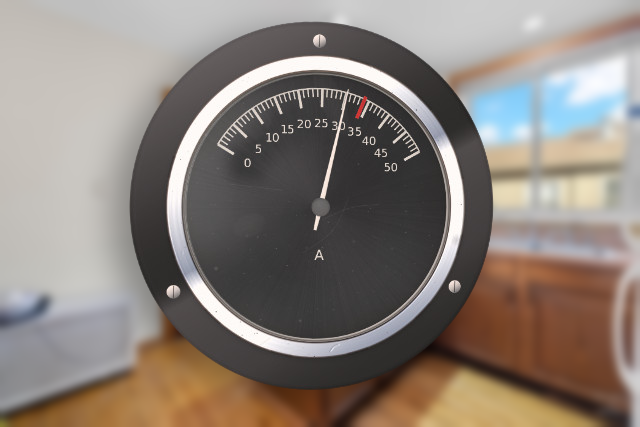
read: 30 A
